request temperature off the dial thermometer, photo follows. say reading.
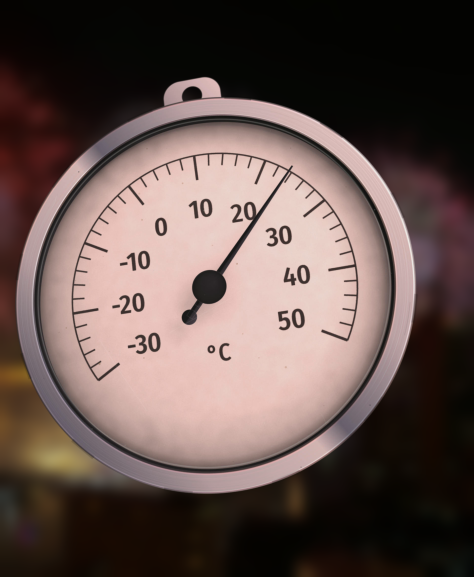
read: 24 °C
